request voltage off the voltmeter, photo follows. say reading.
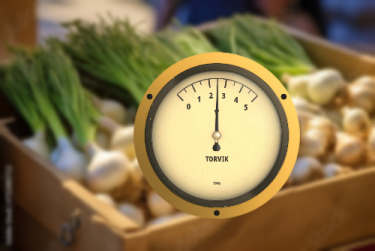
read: 2.5 V
